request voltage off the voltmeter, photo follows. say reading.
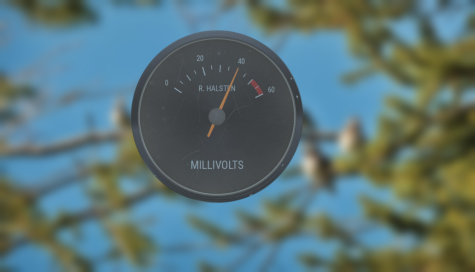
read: 40 mV
